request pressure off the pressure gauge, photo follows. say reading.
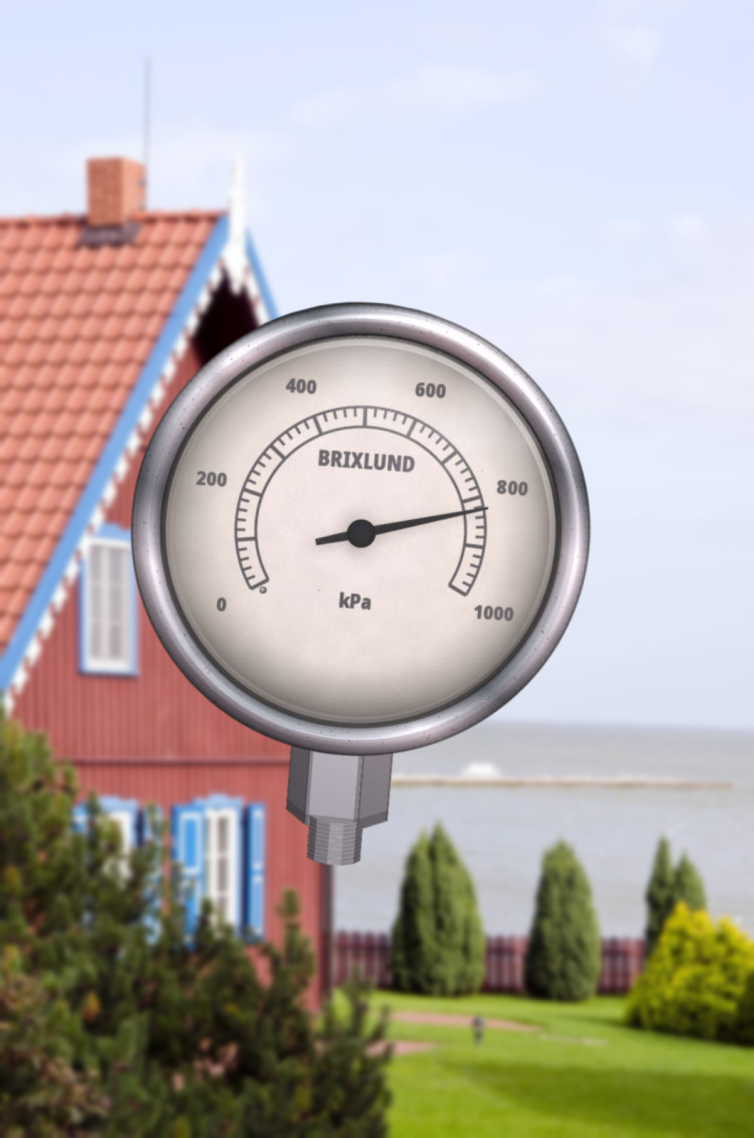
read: 820 kPa
